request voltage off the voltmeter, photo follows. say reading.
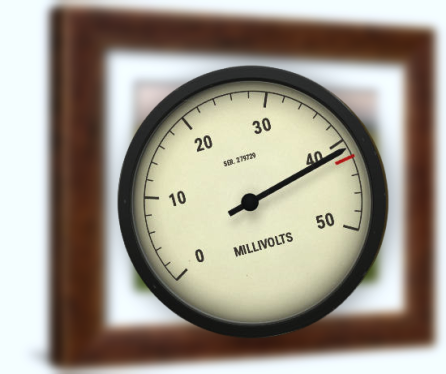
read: 41 mV
